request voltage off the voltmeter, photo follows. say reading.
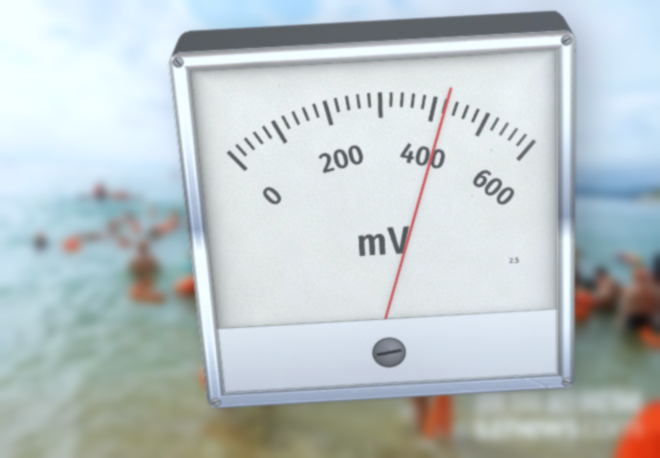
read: 420 mV
